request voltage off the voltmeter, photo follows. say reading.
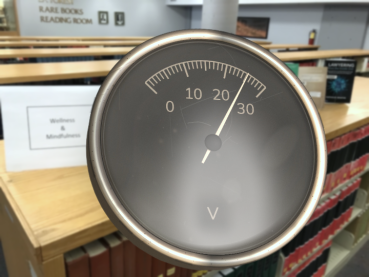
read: 25 V
